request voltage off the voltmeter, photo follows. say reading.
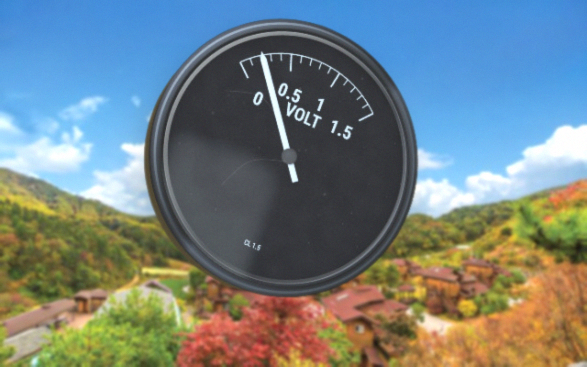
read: 0.2 V
